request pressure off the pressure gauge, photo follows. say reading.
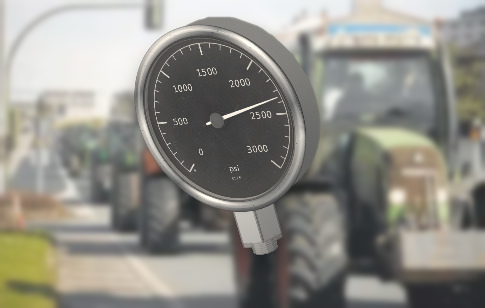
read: 2350 psi
